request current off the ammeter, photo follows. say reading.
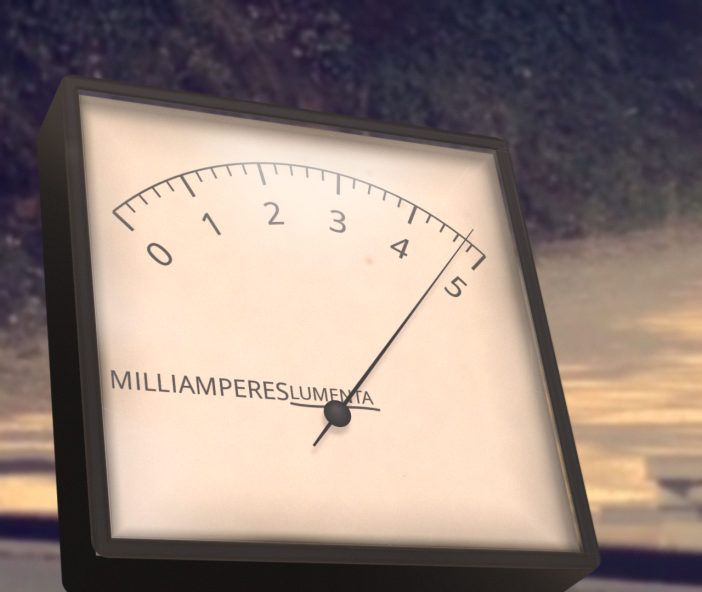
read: 4.7 mA
